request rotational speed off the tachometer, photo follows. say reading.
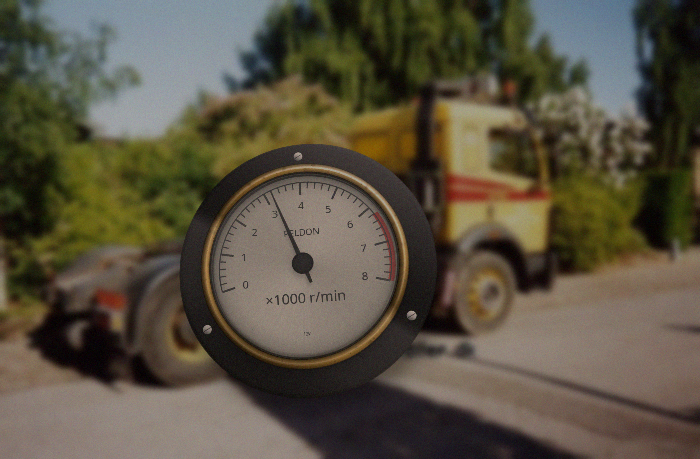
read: 3200 rpm
